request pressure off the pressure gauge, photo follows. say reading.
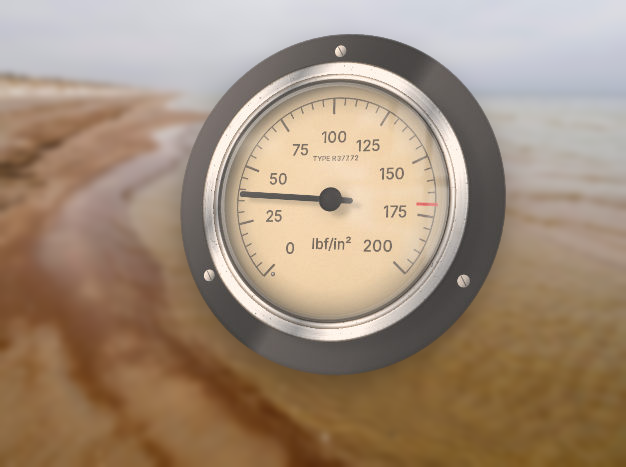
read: 37.5 psi
